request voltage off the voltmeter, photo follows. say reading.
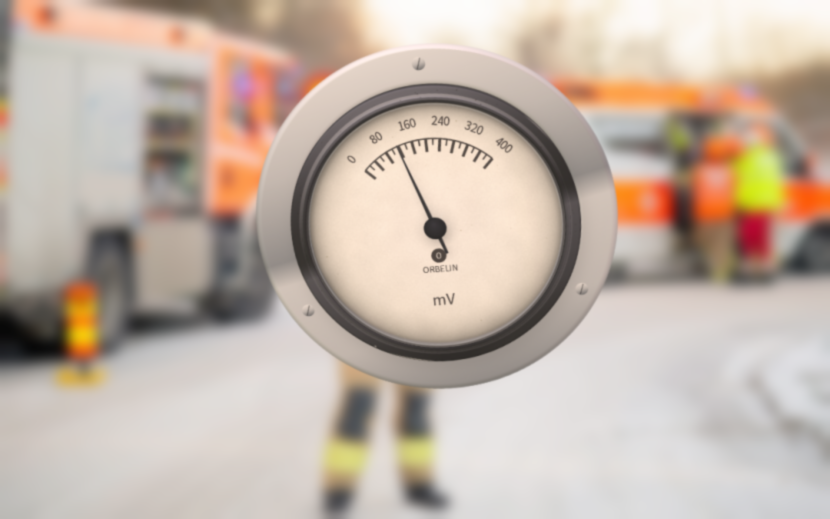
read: 120 mV
